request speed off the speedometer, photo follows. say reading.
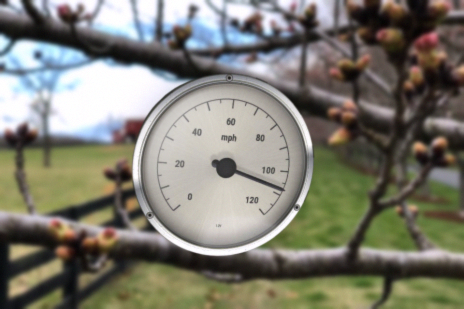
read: 107.5 mph
